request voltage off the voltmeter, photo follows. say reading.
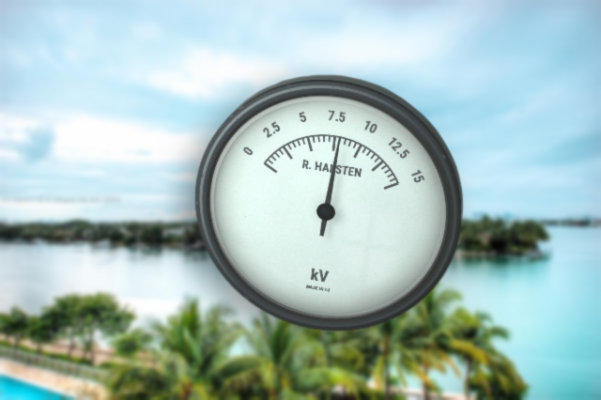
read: 8 kV
